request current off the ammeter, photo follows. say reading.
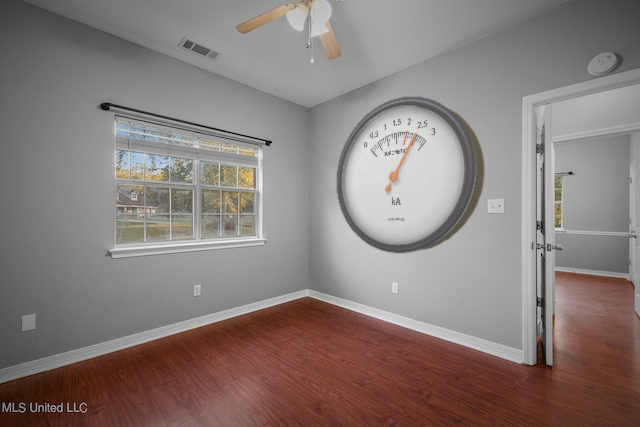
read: 2.5 kA
